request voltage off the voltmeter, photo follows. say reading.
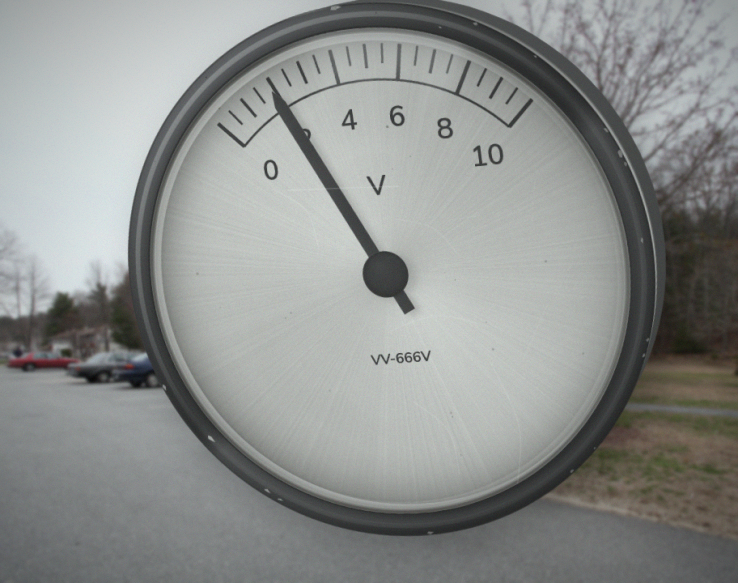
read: 2 V
